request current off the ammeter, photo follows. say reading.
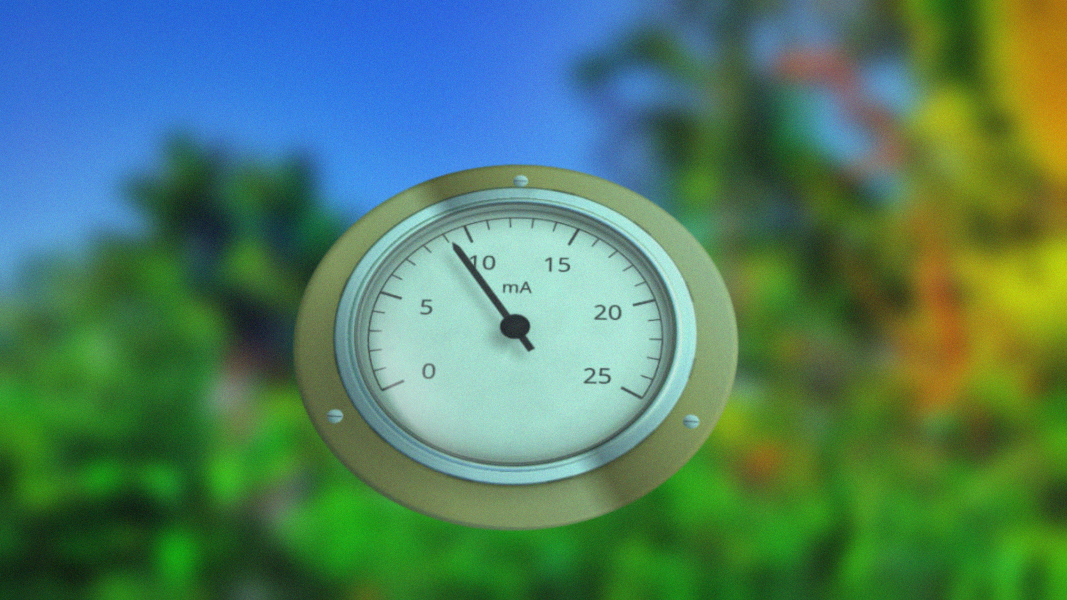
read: 9 mA
